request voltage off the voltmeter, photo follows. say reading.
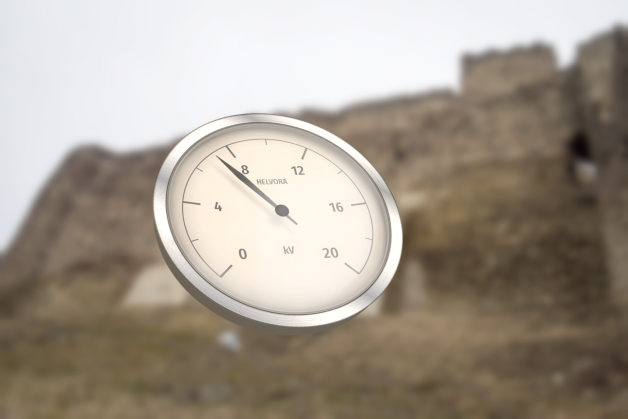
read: 7 kV
